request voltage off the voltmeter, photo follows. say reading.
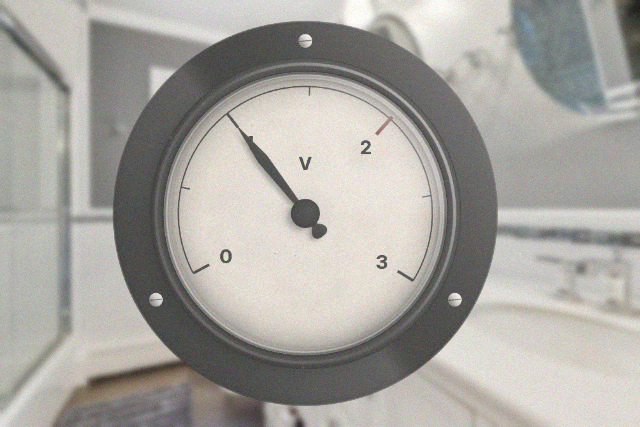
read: 1 V
